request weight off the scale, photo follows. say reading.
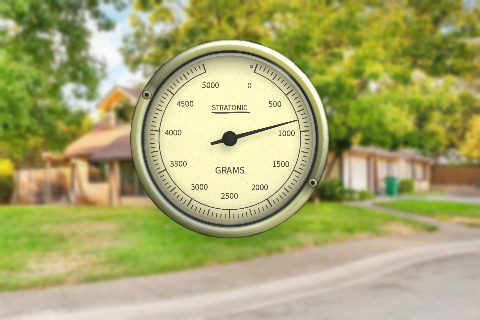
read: 850 g
